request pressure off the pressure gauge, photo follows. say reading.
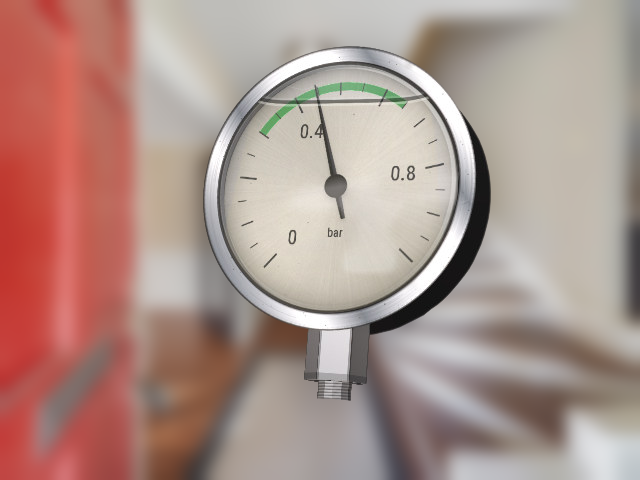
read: 0.45 bar
